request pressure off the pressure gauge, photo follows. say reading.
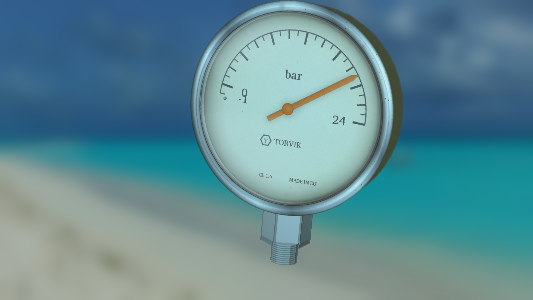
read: 19 bar
